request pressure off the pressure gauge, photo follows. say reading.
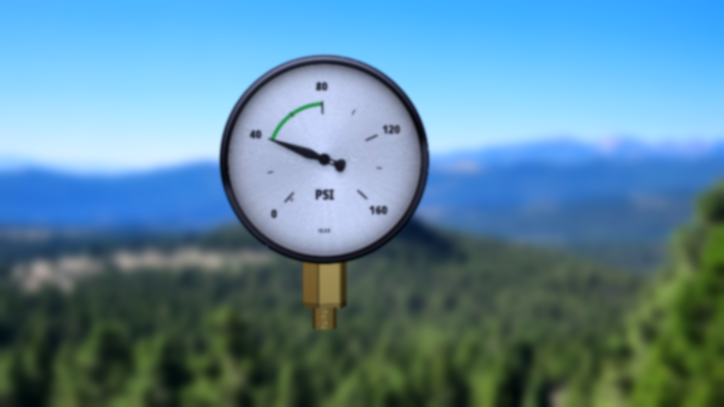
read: 40 psi
